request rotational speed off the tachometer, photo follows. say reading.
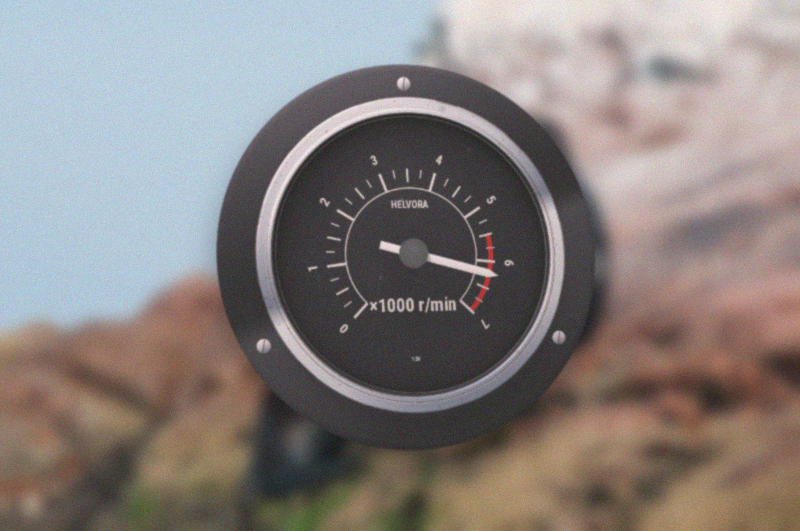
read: 6250 rpm
